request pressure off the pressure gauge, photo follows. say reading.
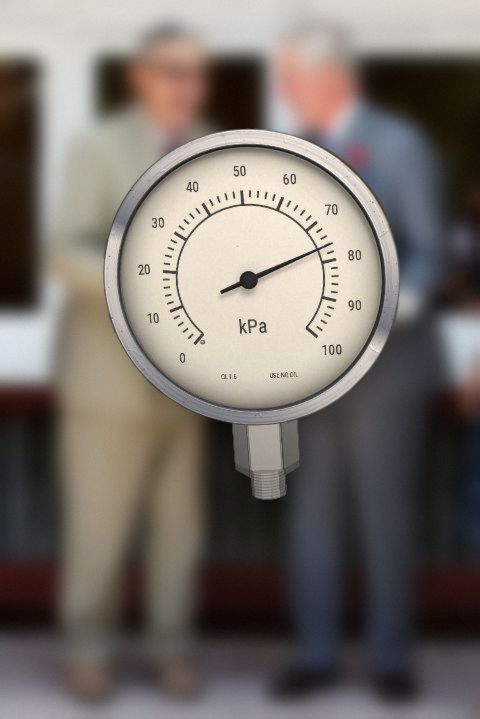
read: 76 kPa
